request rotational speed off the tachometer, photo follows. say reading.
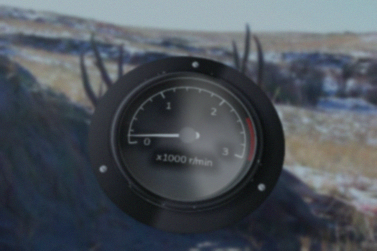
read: 100 rpm
